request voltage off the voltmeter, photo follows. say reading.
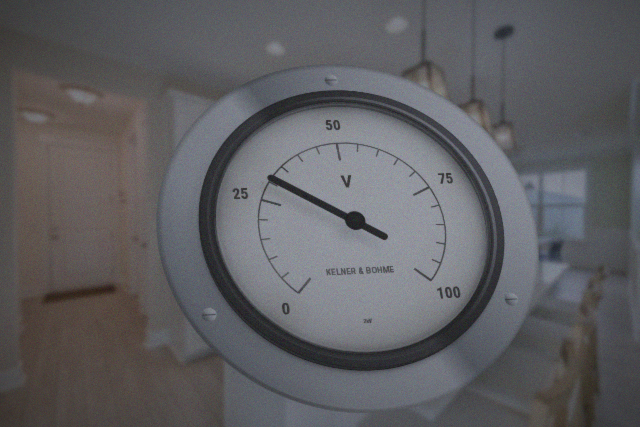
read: 30 V
